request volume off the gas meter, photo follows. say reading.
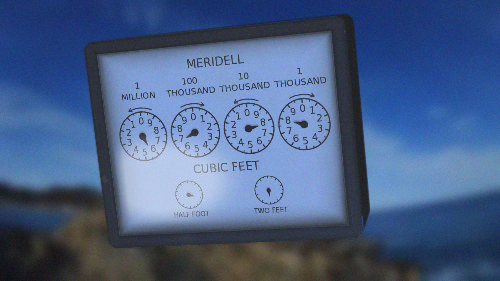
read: 567800 ft³
